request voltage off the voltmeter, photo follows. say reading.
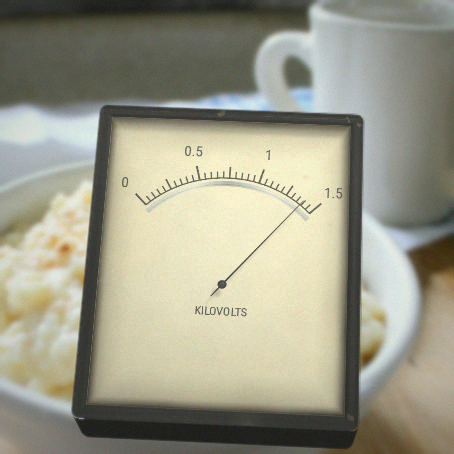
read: 1.4 kV
